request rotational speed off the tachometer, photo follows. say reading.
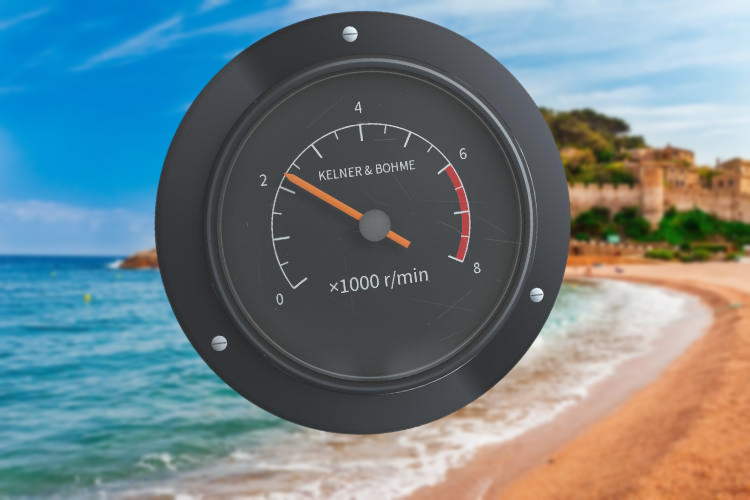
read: 2250 rpm
